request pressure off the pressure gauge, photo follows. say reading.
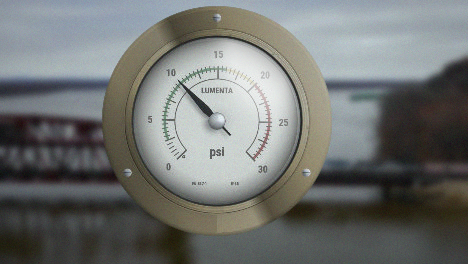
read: 10 psi
